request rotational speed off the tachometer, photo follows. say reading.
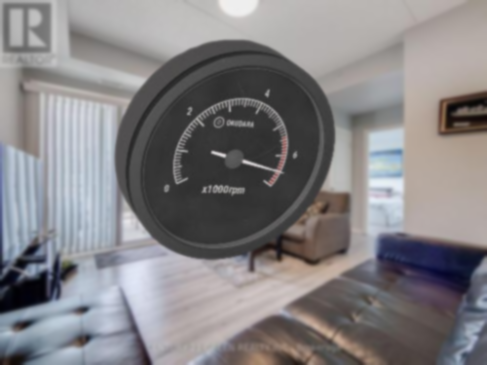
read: 6500 rpm
